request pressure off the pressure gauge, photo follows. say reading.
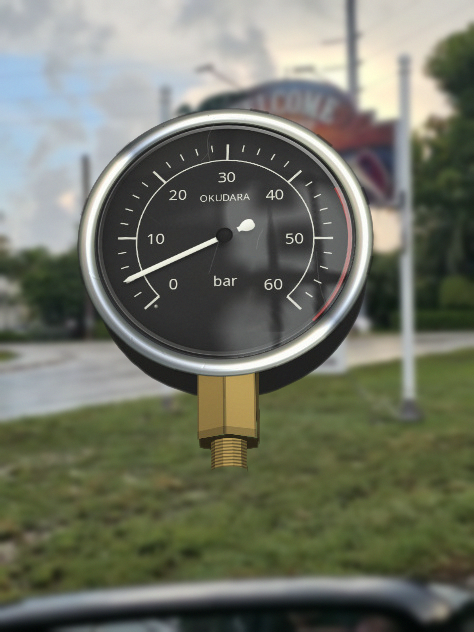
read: 4 bar
